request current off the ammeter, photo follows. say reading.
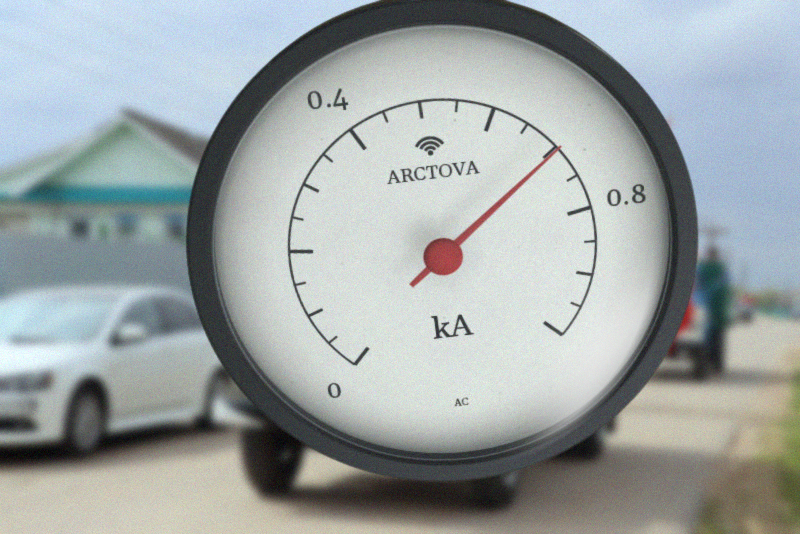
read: 0.7 kA
